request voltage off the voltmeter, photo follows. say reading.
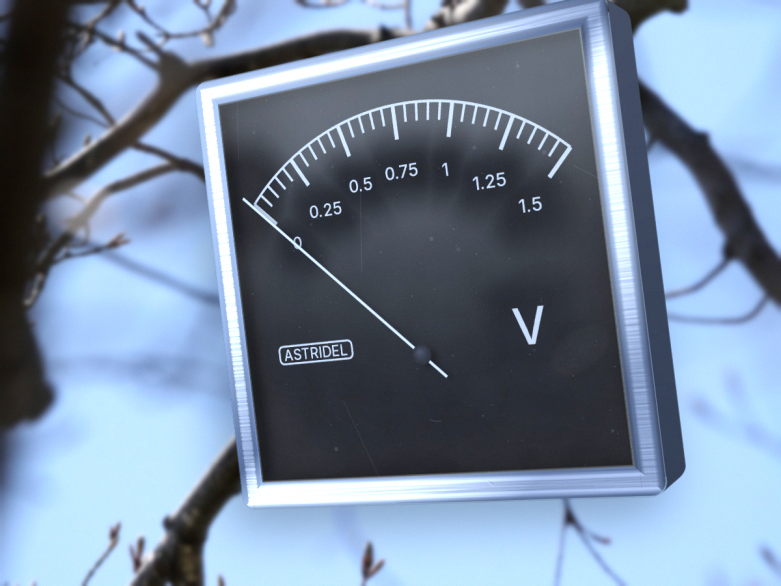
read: 0 V
